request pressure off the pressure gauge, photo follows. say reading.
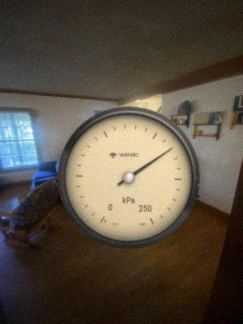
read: 170 kPa
